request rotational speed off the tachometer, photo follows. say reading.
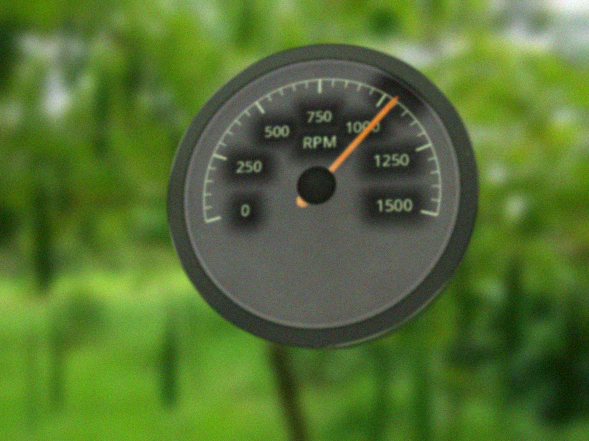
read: 1050 rpm
